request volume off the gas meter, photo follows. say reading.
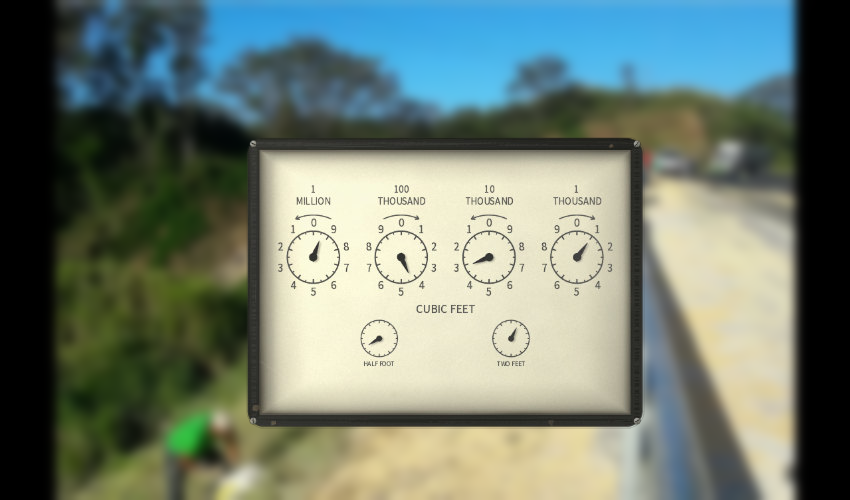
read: 943100 ft³
